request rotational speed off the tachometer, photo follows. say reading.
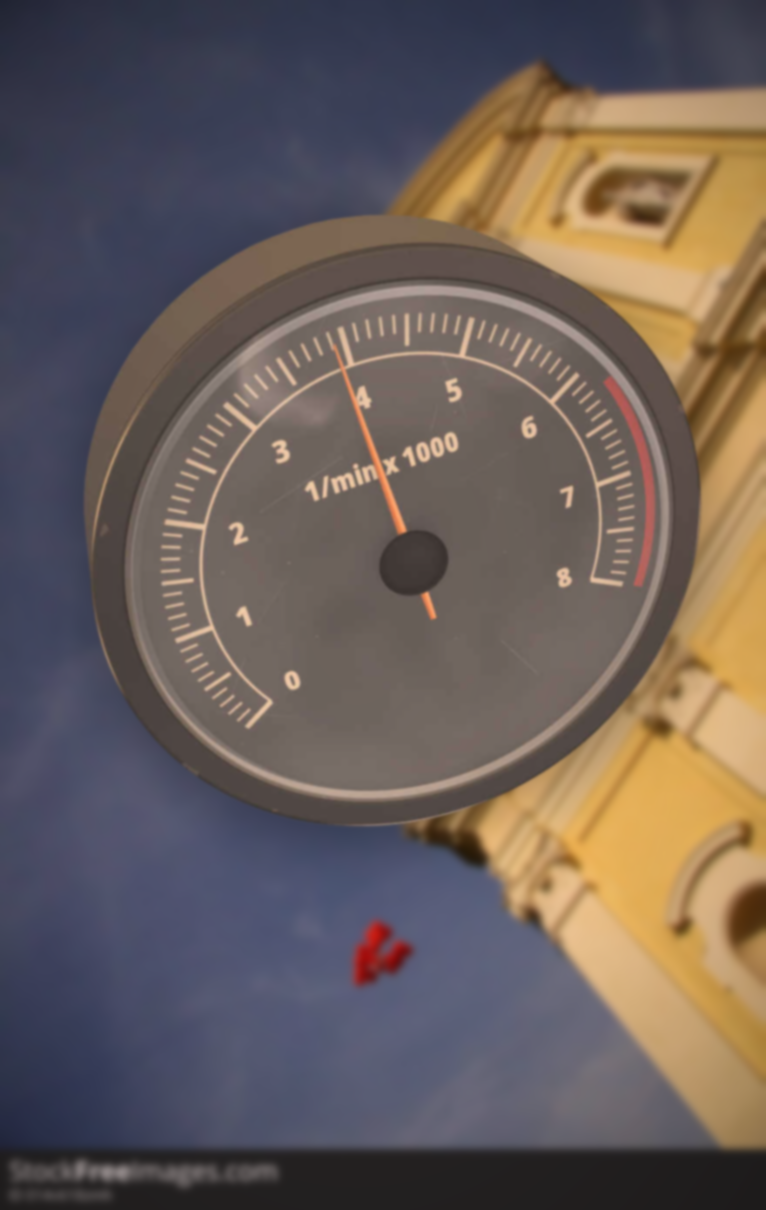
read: 3900 rpm
